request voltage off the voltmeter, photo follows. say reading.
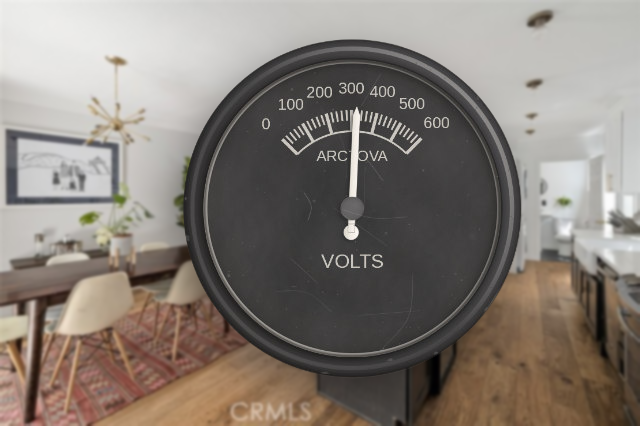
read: 320 V
